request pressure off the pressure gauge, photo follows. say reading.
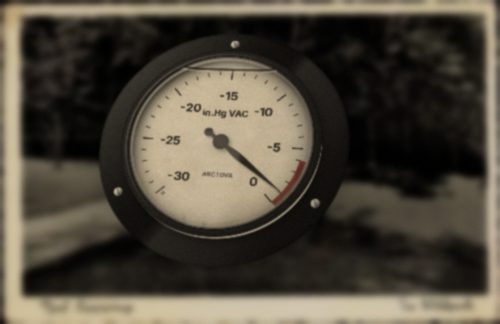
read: -1 inHg
